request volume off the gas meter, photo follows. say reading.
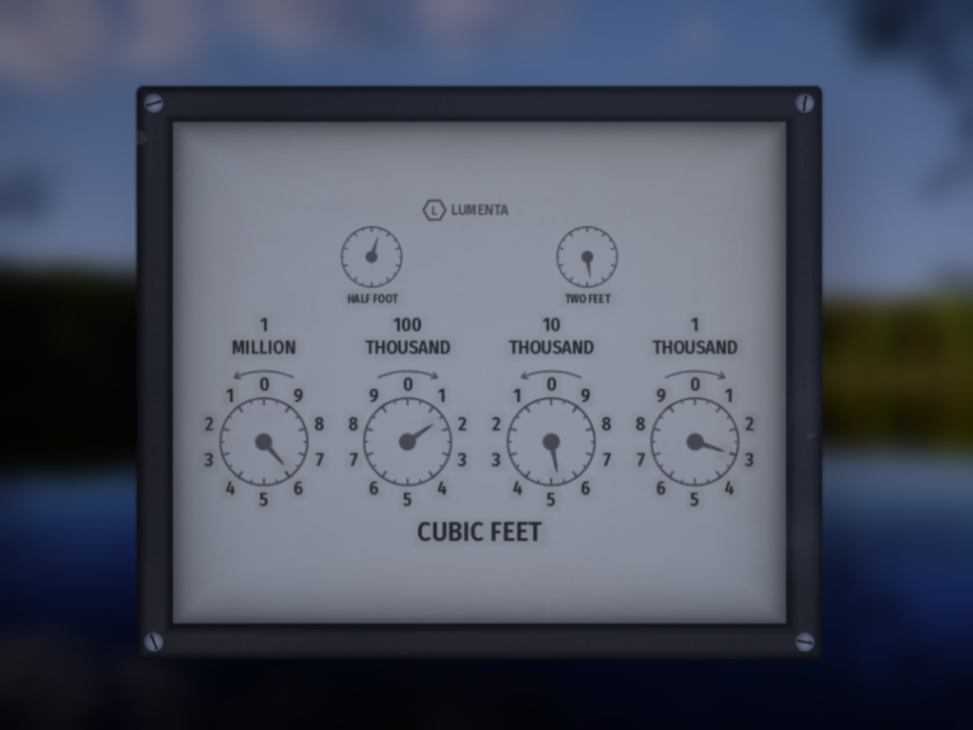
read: 615300 ft³
